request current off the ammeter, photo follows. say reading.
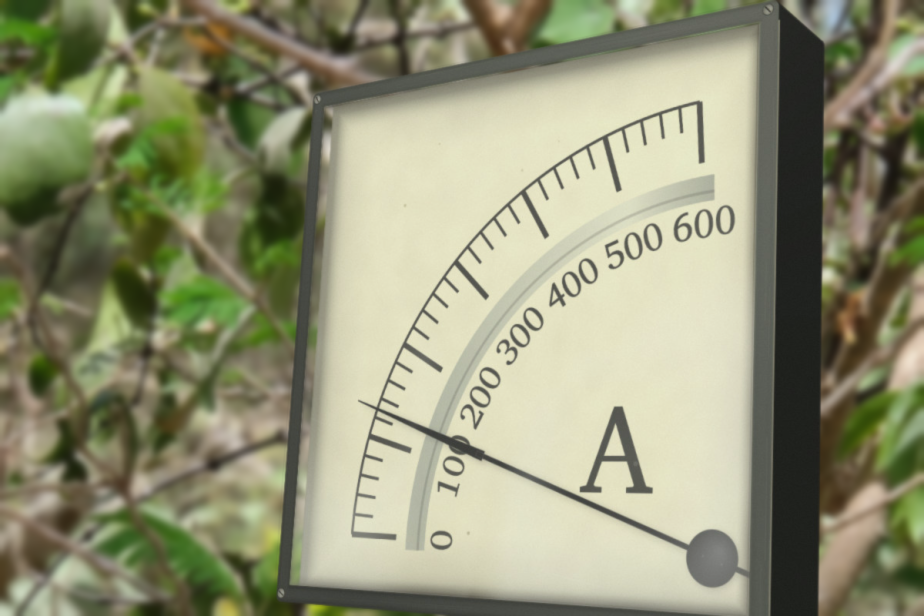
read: 130 A
